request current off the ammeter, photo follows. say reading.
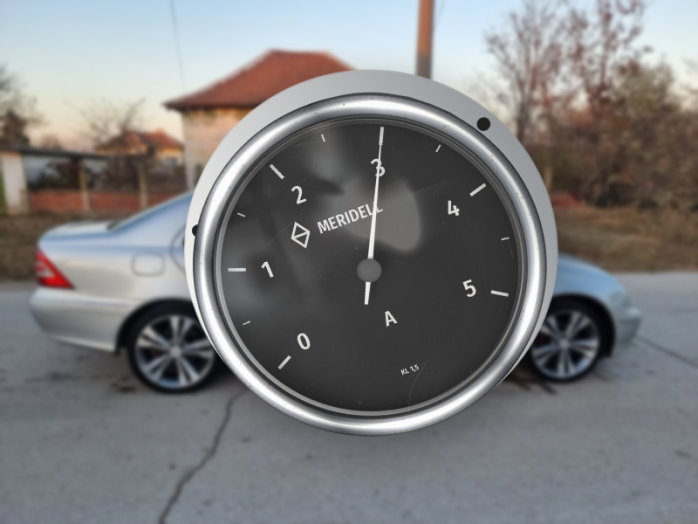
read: 3 A
